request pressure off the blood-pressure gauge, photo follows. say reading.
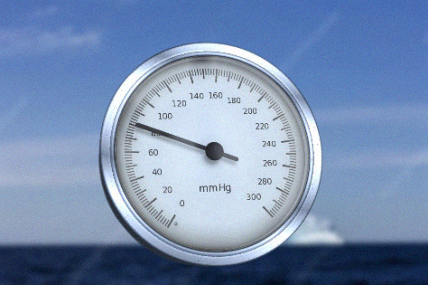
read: 80 mmHg
